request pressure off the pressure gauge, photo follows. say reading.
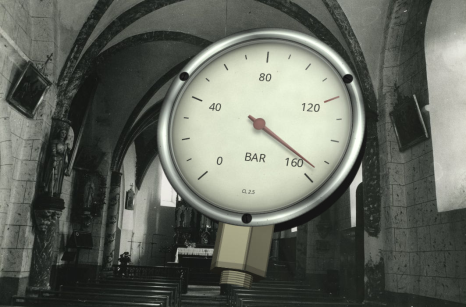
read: 155 bar
